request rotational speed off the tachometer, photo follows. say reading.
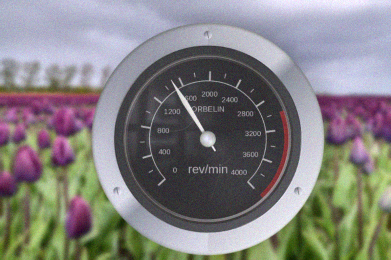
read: 1500 rpm
